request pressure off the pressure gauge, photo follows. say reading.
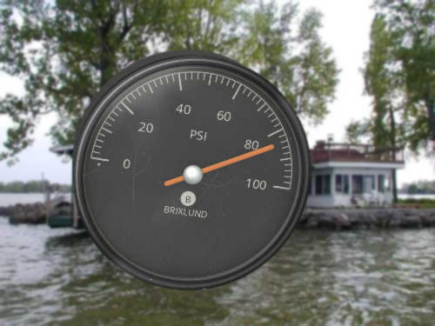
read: 84 psi
